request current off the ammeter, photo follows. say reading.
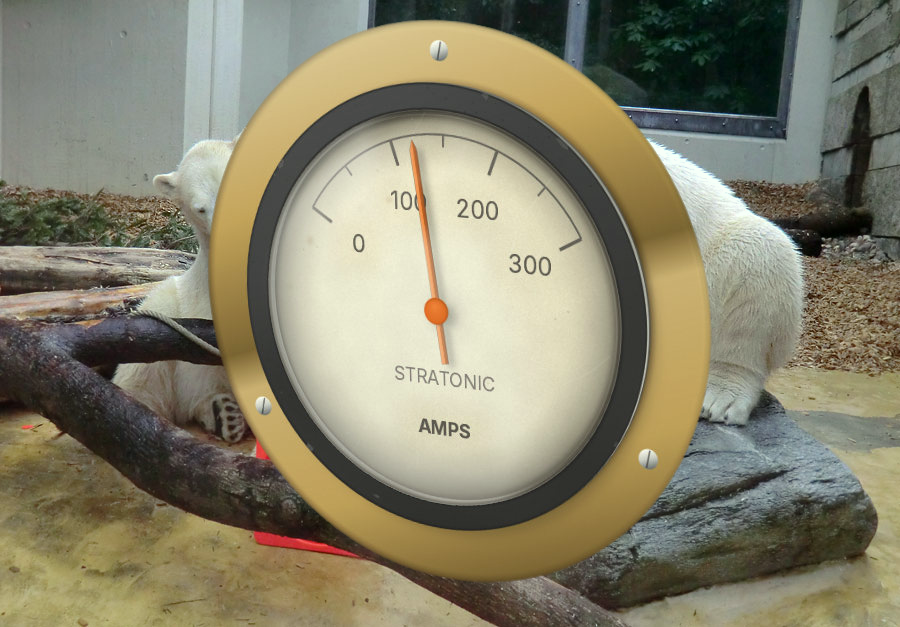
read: 125 A
